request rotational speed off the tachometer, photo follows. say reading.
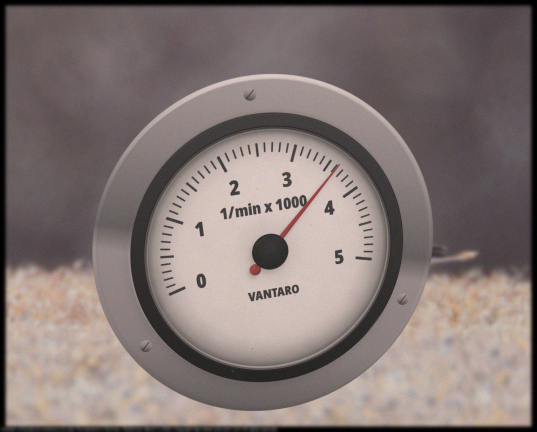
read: 3600 rpm
